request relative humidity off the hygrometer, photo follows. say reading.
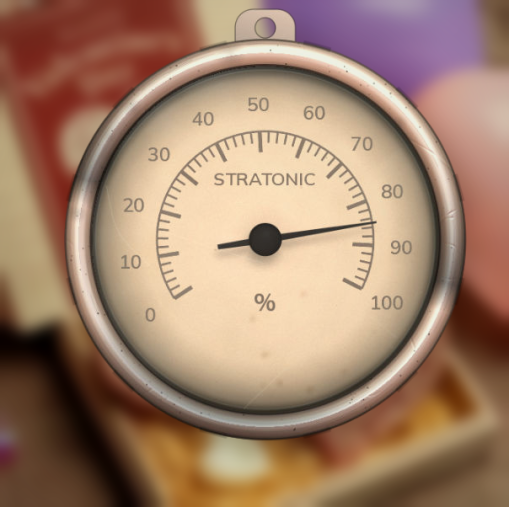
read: 85 %
